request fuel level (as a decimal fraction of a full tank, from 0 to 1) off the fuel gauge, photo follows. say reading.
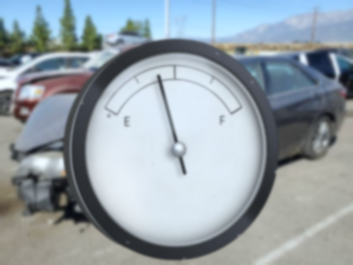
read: 0.375
